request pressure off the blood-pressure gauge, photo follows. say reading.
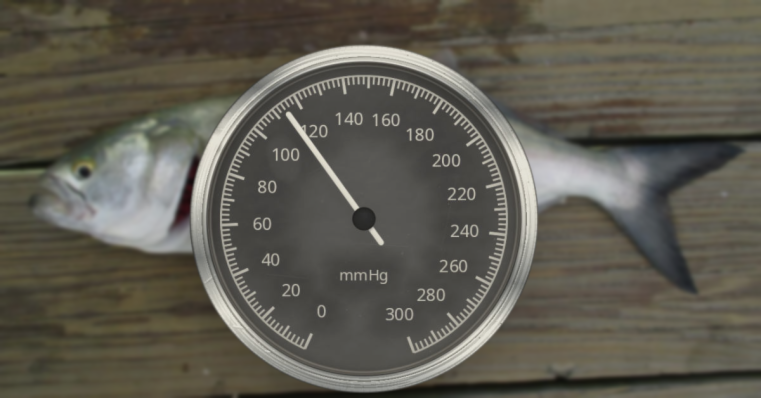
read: 114 mmHg
